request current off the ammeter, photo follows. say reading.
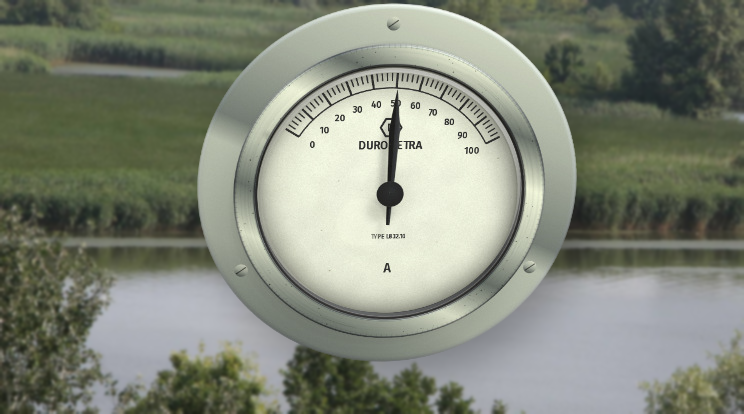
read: 50 A
